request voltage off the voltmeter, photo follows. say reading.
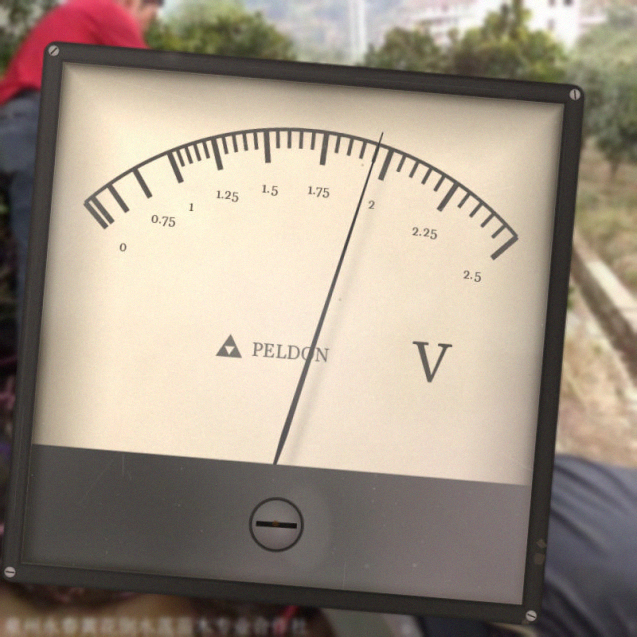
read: 1.95 V
